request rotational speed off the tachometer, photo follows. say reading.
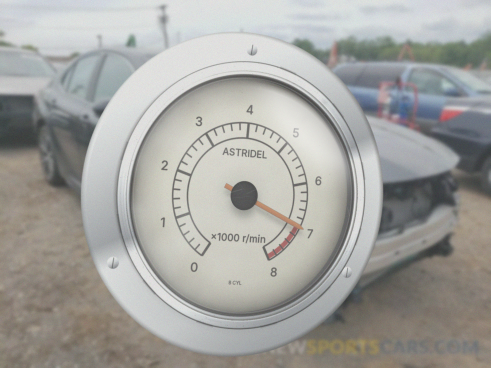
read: 7000 rpm
